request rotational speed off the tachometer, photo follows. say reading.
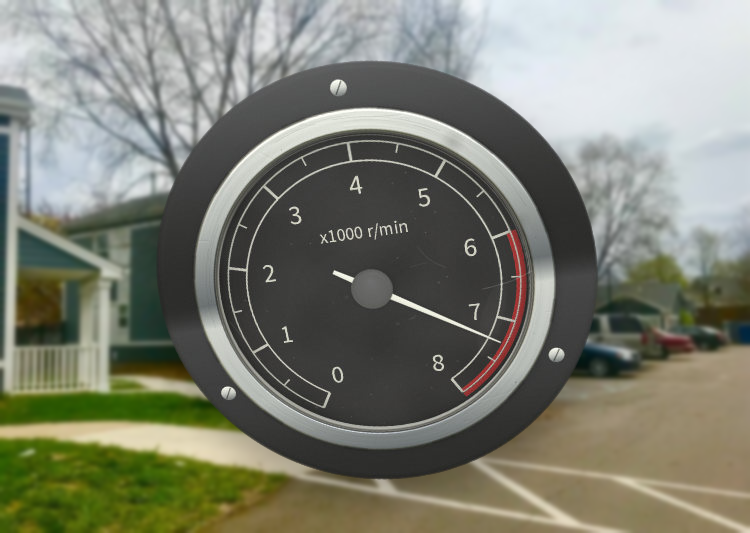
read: 7250 rpm
